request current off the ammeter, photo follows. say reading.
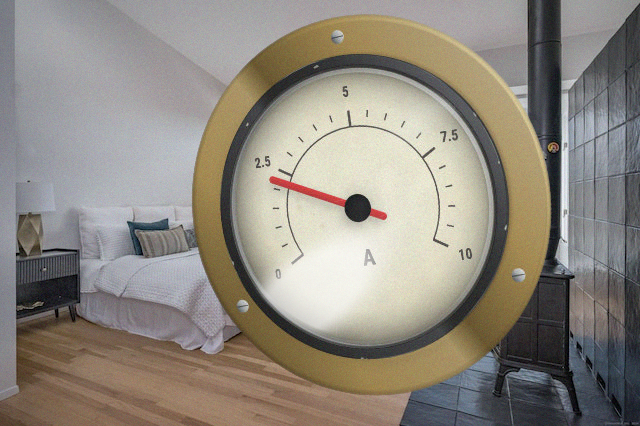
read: 2.25 A
